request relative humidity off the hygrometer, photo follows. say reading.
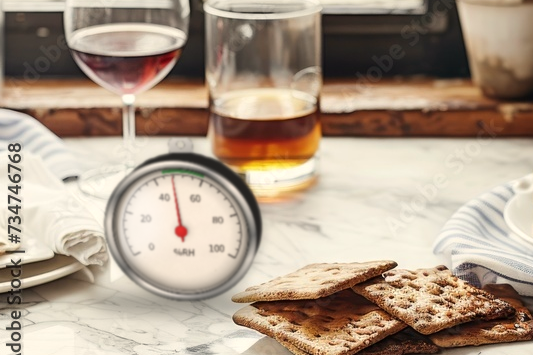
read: 48 %
